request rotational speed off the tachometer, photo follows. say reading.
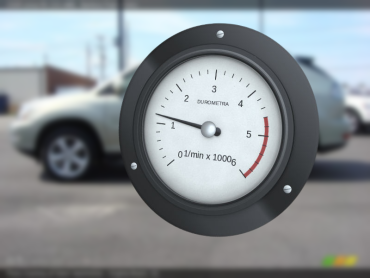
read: 1200 rpm
